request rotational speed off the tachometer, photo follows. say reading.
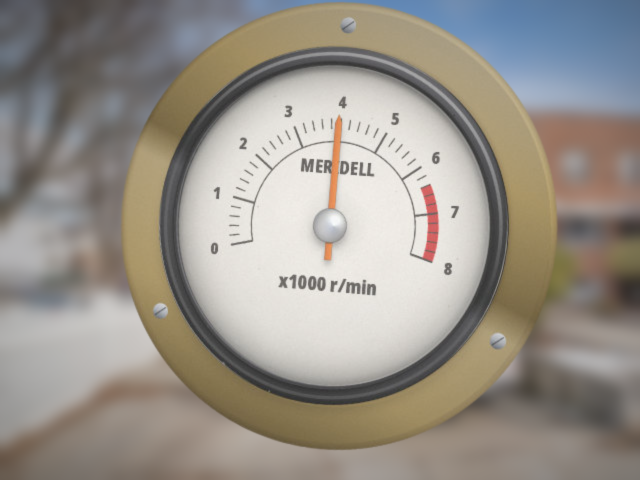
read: 4000 rpm
